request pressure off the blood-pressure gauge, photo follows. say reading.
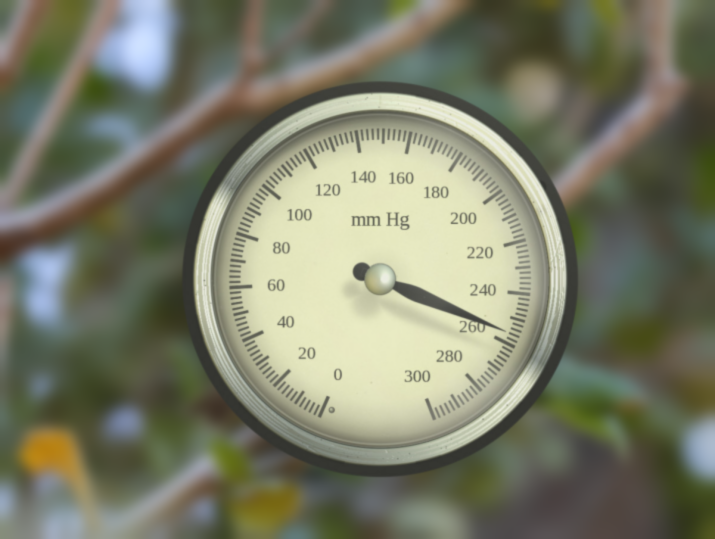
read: 256 mmHg
